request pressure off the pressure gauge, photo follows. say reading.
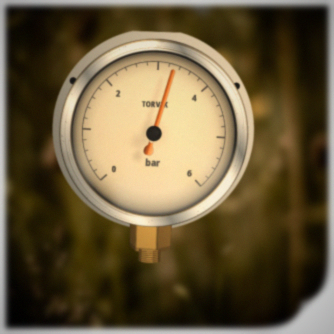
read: 3.3 bar
